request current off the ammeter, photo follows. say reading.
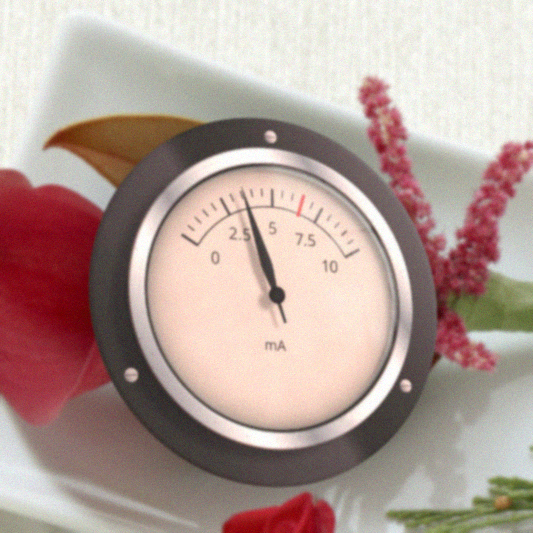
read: 3.5 mA
